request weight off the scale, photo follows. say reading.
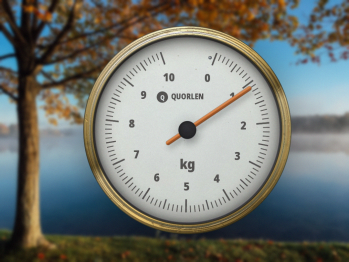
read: 1.1 kg
